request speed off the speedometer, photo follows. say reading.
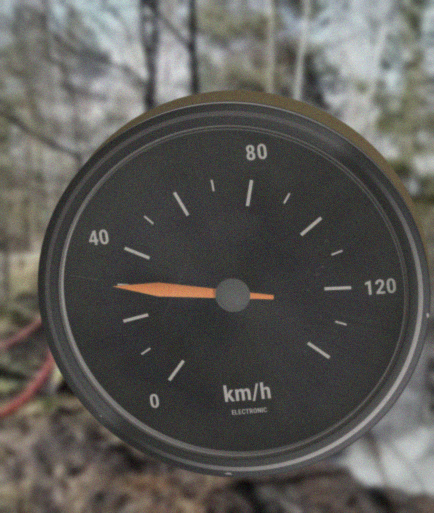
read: 30 km/h
